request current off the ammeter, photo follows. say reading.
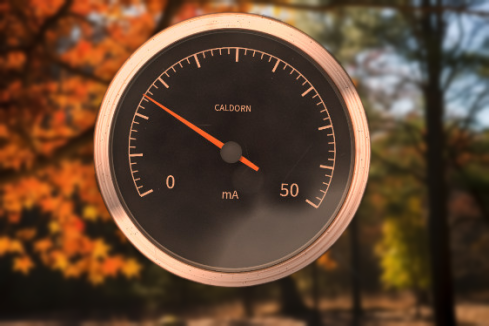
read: 12.5 mA
